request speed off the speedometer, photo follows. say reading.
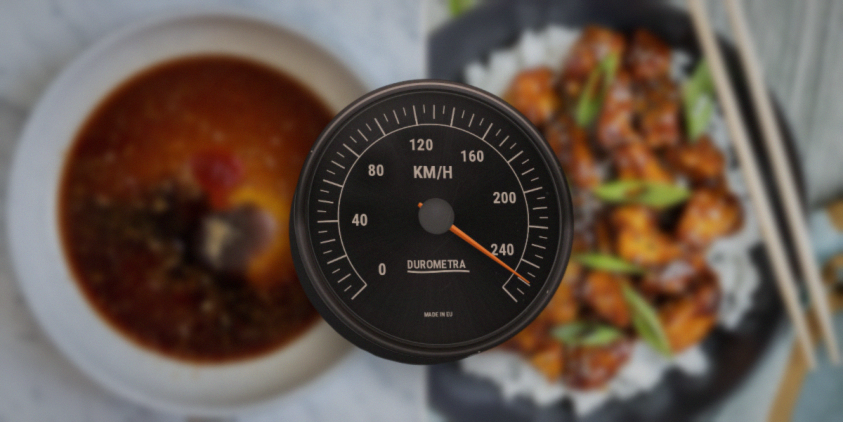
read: 250 km/h
